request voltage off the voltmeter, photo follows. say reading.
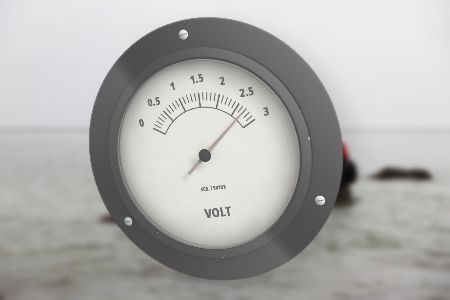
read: 2.7 V
